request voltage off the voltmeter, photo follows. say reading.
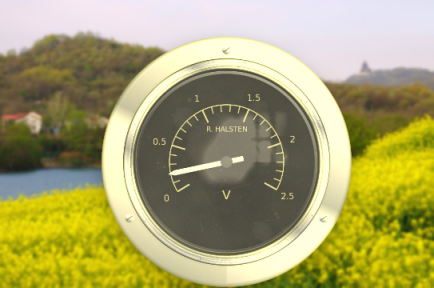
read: 0.2 V
